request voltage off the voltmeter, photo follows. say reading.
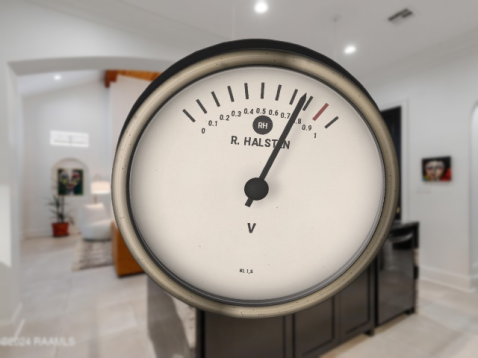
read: 0.75 V
